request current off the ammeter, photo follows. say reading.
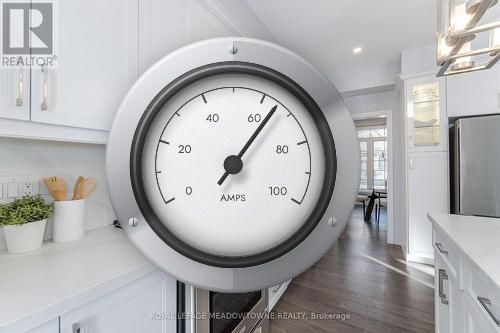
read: 65 A
